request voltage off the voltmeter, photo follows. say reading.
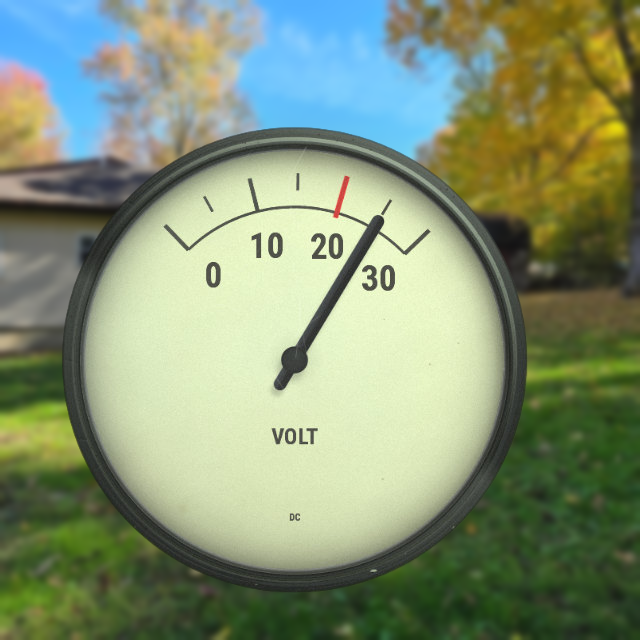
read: 25 V
